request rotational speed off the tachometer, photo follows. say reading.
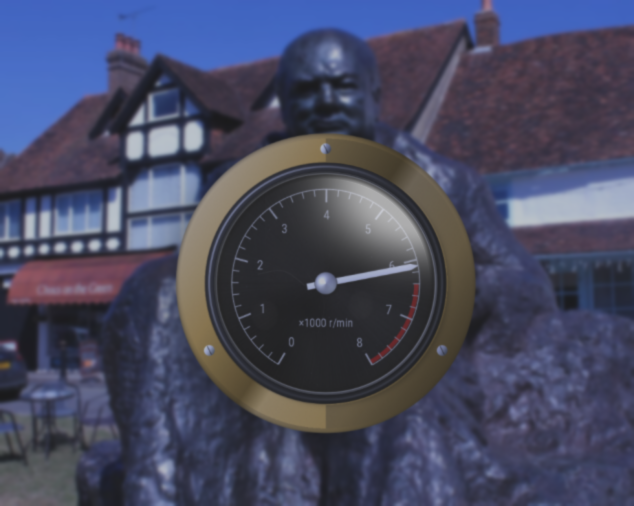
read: 6100 rpm
